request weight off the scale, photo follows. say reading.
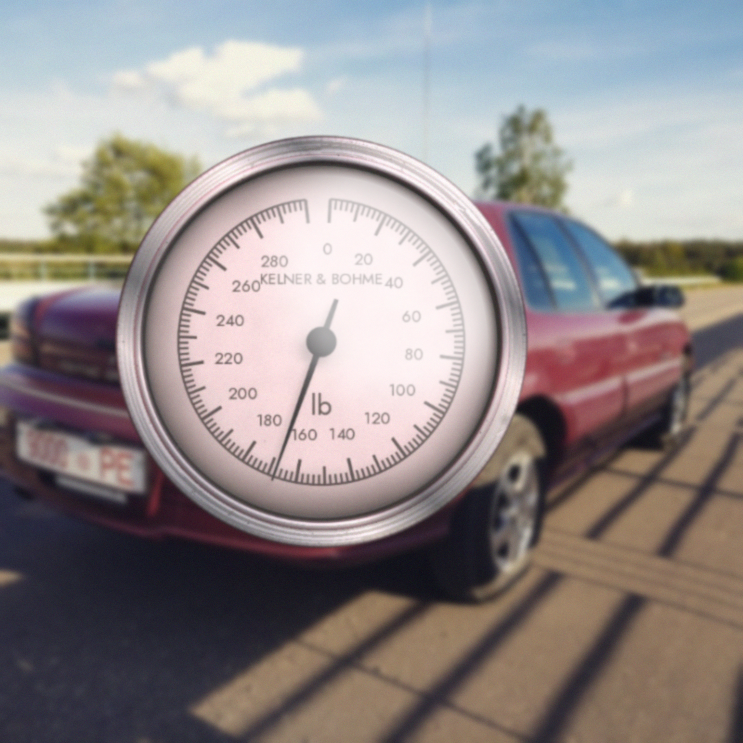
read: 168 lb
